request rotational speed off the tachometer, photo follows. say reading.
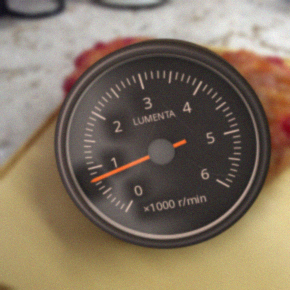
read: 800 rpm
